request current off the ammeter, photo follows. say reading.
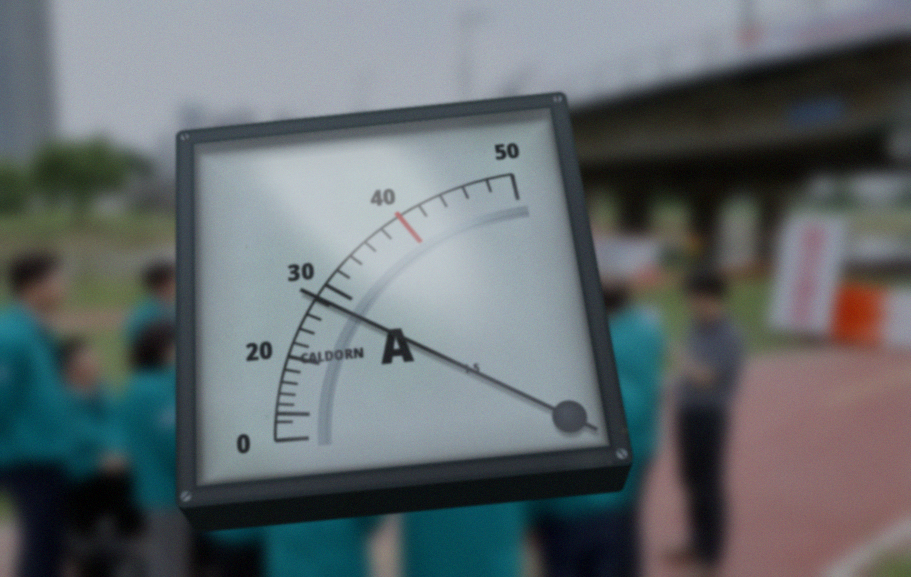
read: 28 A
